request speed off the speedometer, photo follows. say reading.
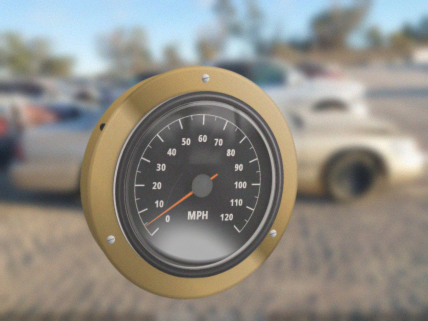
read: 5 mph
